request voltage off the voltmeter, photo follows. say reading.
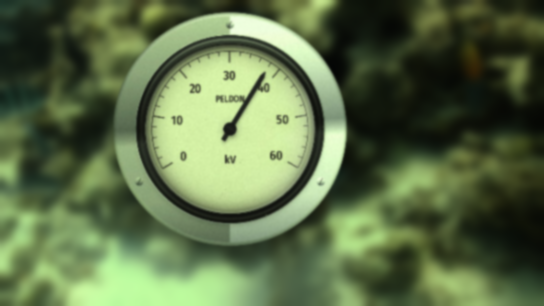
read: 38 kV
